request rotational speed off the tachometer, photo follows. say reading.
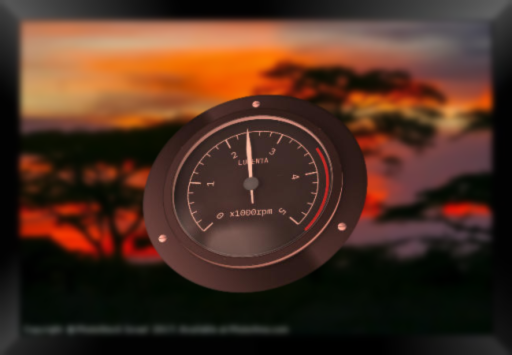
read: 2400 rpm
